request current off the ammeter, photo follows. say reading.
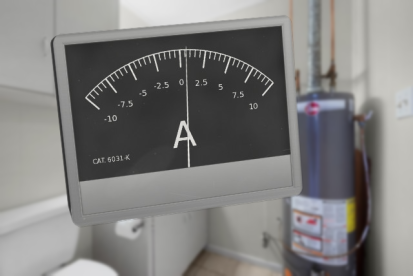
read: 0.5 A
